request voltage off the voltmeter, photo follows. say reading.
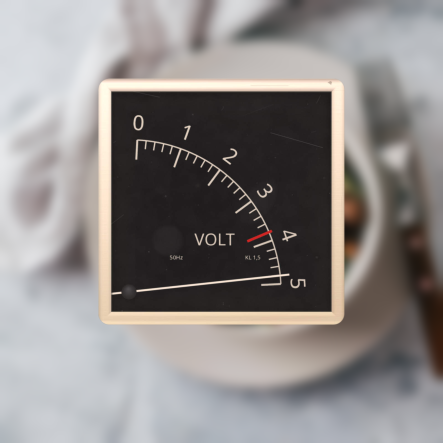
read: 4.8 V
